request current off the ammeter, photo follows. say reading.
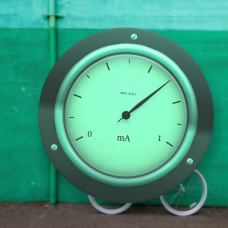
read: 0.7 mA
